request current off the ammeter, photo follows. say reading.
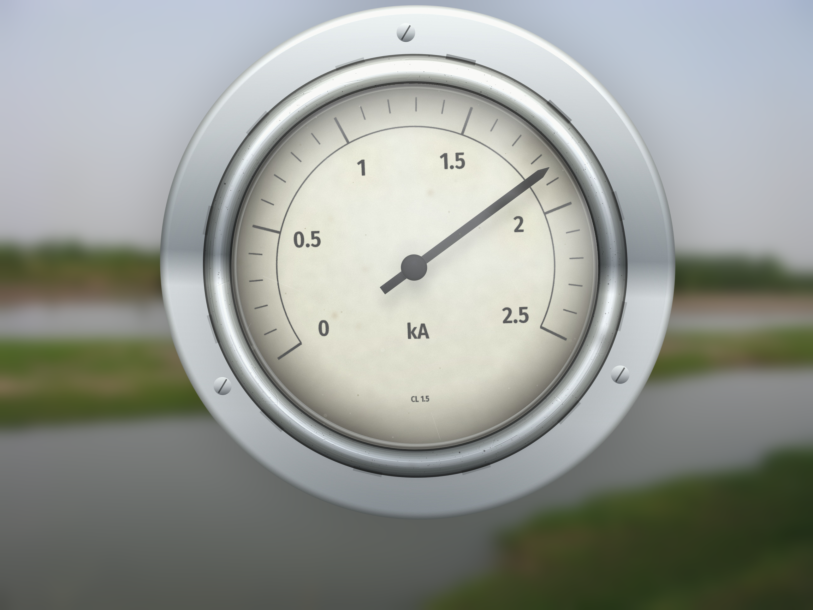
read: 1.85 kA
